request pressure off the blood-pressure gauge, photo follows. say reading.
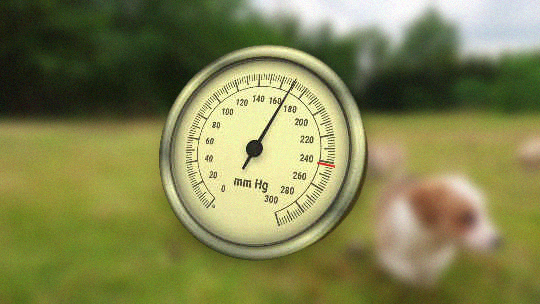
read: 170 mmHg
